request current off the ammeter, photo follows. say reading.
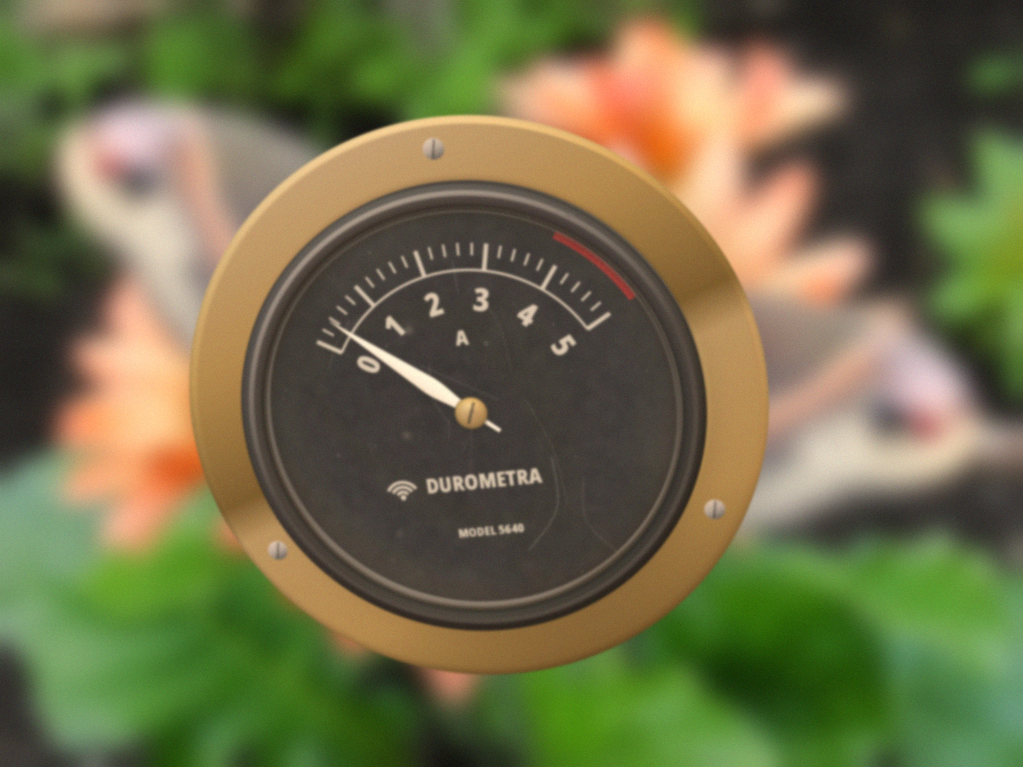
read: 0.4 A
